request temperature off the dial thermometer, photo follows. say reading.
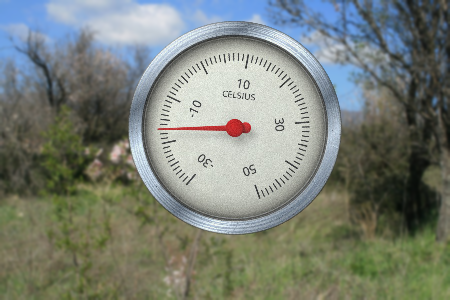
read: -17 °C
